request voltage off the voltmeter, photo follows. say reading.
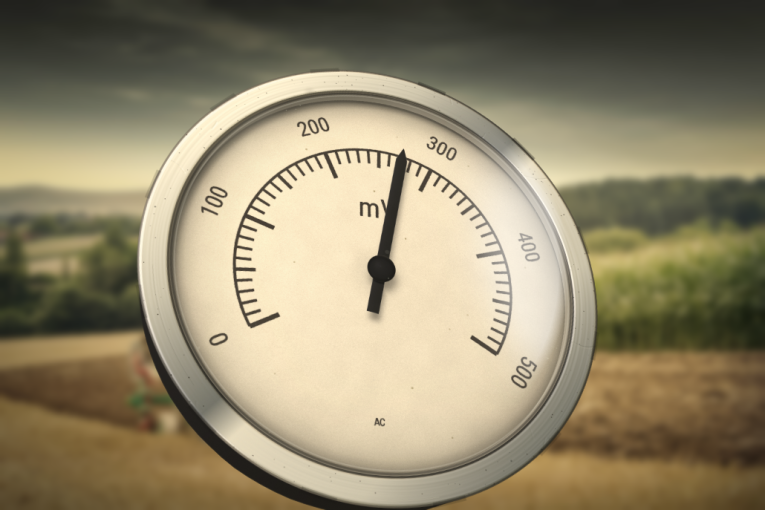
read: 270 mV
